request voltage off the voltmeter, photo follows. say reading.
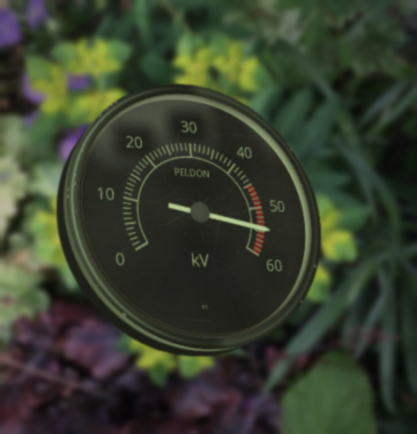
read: 55 kV
